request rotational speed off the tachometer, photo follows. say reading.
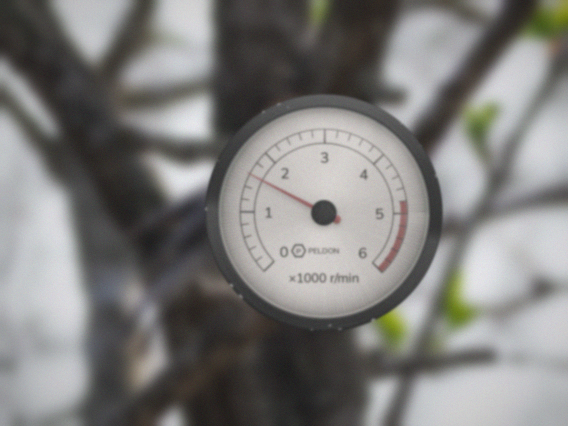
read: 1600 rpm
